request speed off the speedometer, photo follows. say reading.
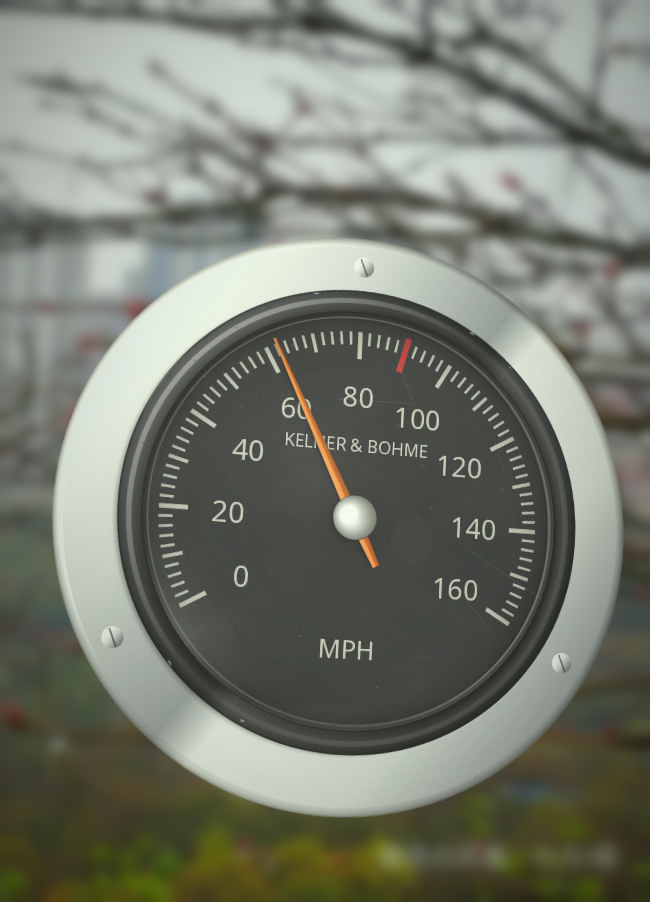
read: 62 mph
